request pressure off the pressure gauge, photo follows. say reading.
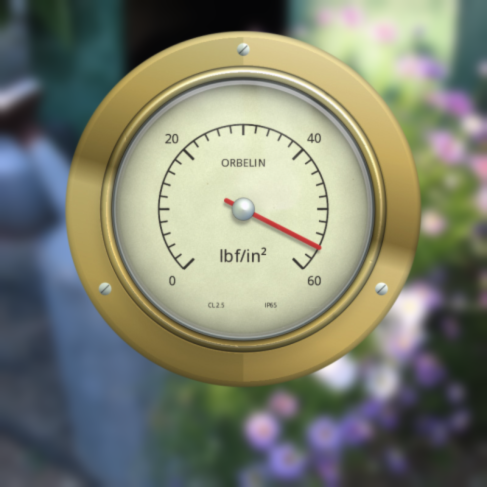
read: 56 psi
